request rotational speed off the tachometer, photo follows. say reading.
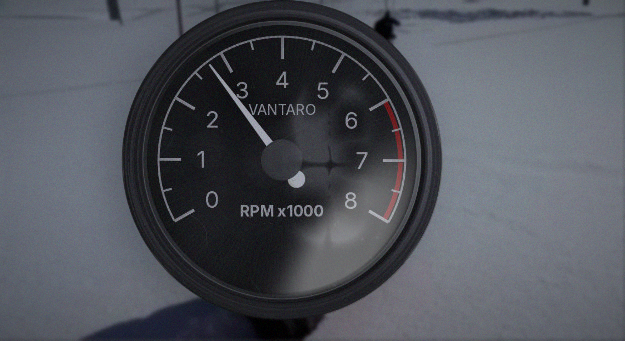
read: 2750 rpm
